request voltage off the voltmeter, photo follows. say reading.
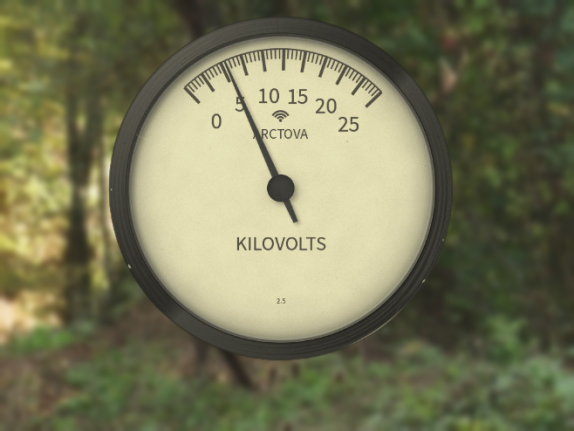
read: 5.5 kV
